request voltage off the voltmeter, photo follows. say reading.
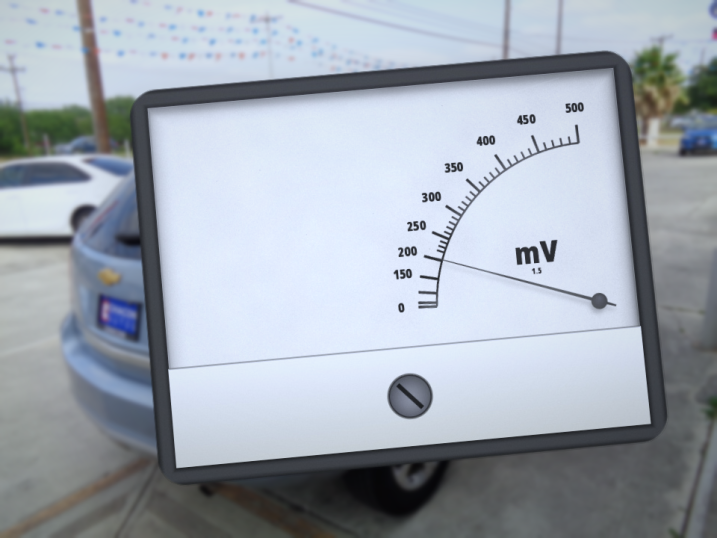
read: 200 mV
